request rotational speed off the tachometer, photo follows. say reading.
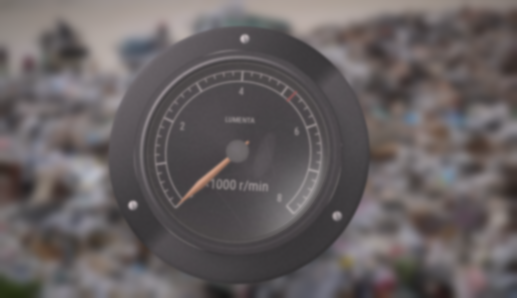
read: 0 rpm
